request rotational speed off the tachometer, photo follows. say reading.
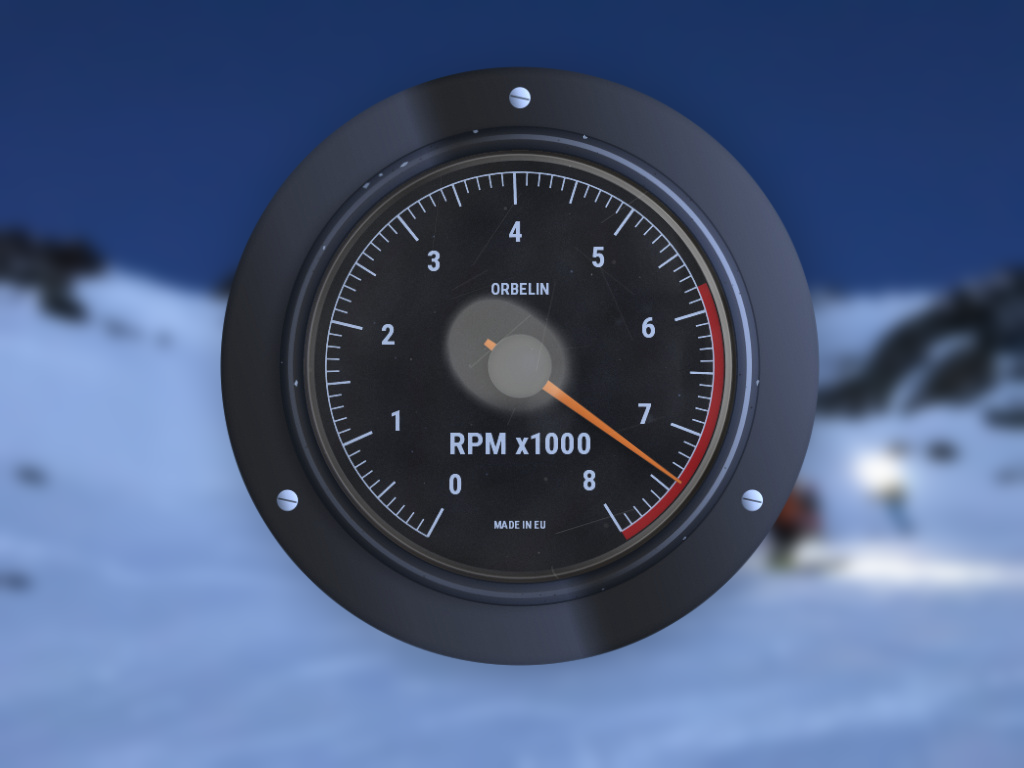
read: 7400 rpm
